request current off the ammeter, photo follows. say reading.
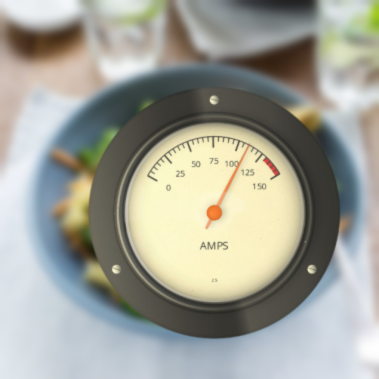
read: 110 A
